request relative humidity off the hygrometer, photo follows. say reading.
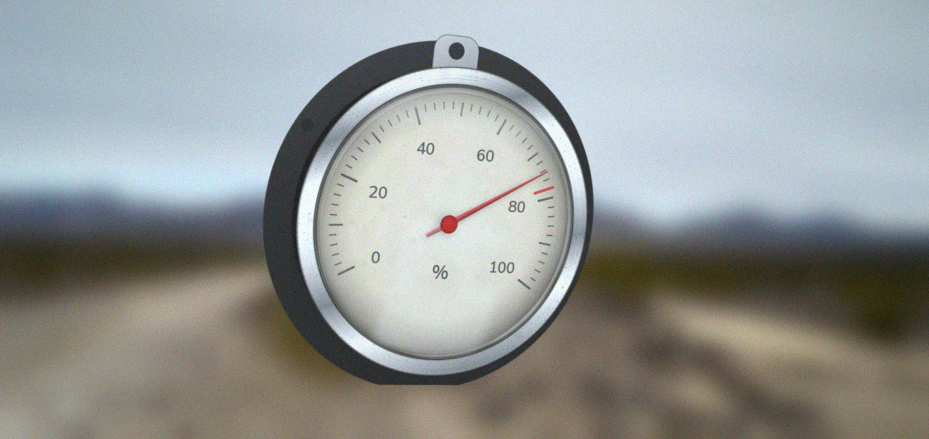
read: 74 %
